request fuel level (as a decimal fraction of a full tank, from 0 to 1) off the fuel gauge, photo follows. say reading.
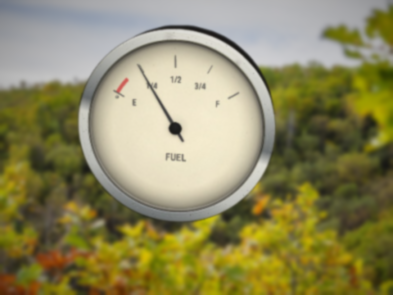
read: 0.25
